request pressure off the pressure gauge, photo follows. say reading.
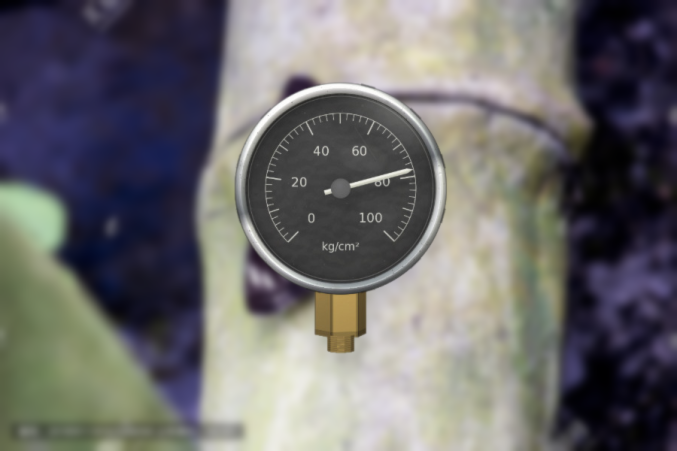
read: 78 kg/cm²
